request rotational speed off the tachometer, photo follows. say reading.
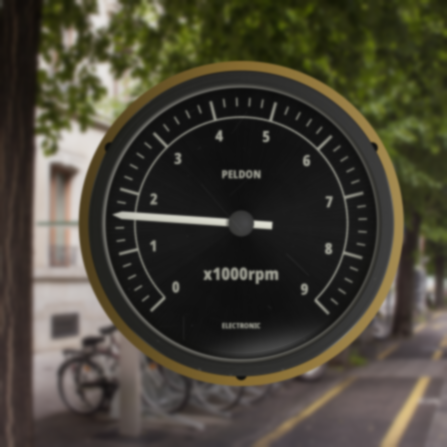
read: 1600 rpm
